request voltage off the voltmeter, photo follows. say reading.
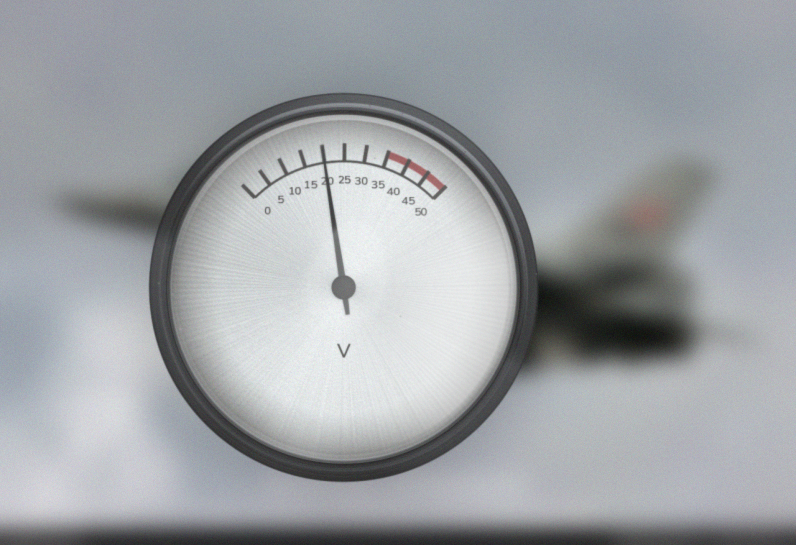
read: 20 V
